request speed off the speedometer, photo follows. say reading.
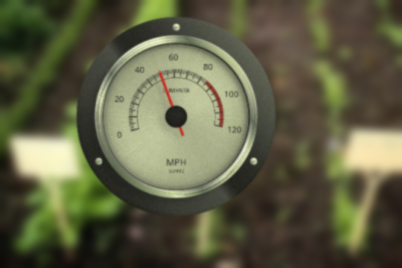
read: 50 mph
